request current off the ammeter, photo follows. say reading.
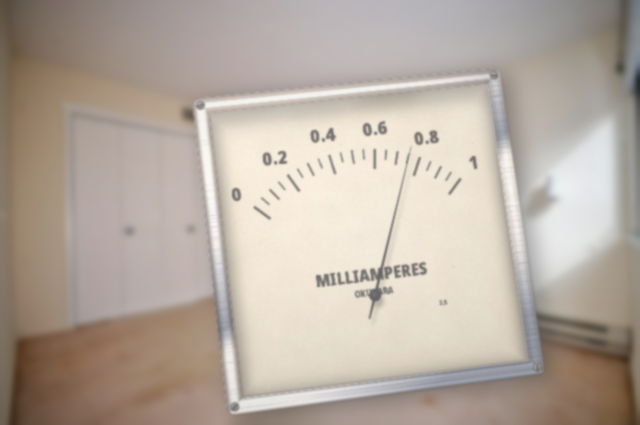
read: 0.75 mA
